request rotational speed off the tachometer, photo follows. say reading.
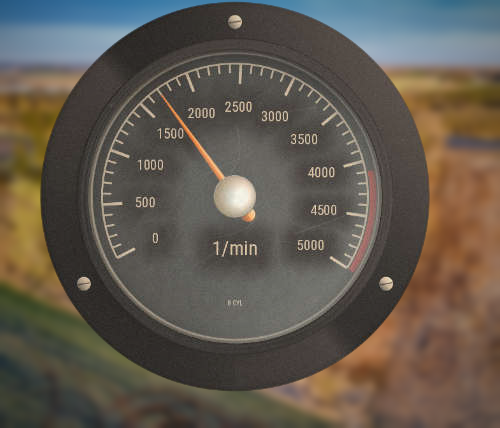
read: 1700 rpm
